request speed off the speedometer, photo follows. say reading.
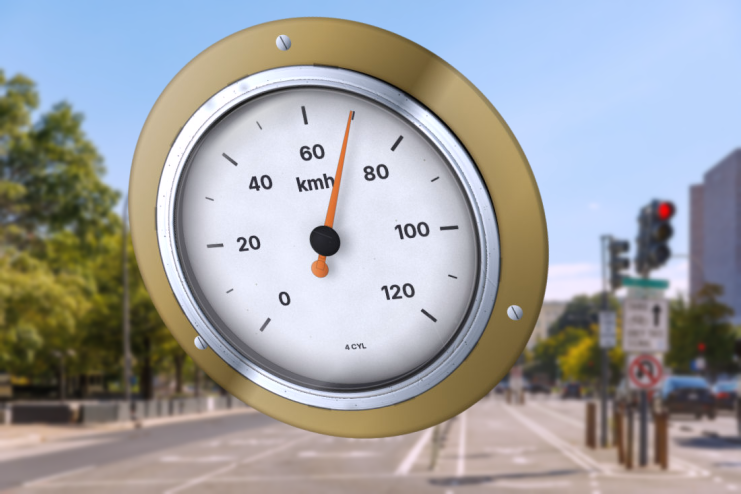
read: 70 km/h
